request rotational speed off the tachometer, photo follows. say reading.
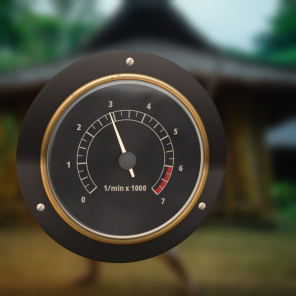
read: 2875 rpm
